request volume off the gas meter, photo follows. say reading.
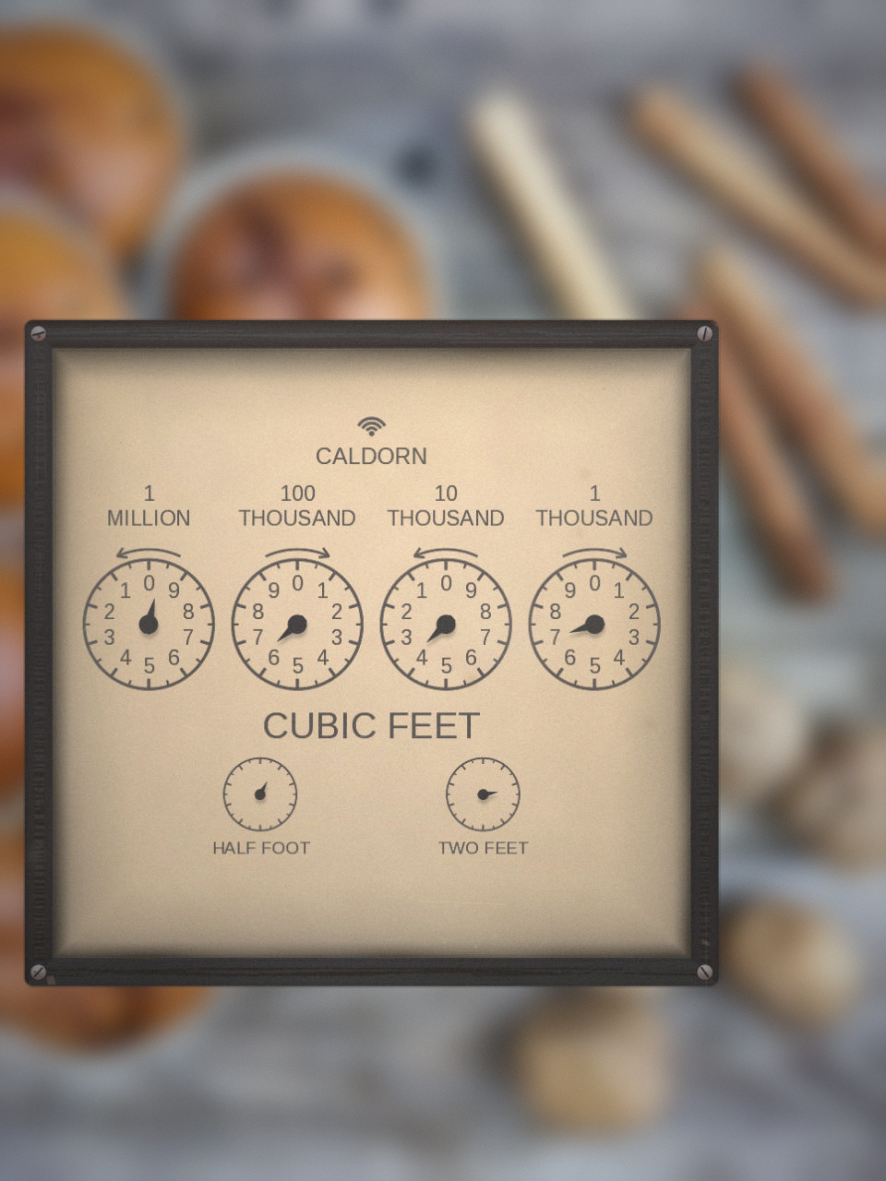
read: 963700 ft³
